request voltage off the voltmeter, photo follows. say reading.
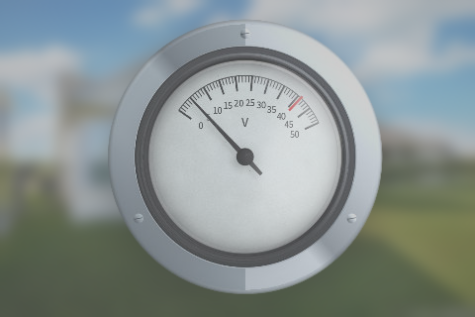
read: 5 V
